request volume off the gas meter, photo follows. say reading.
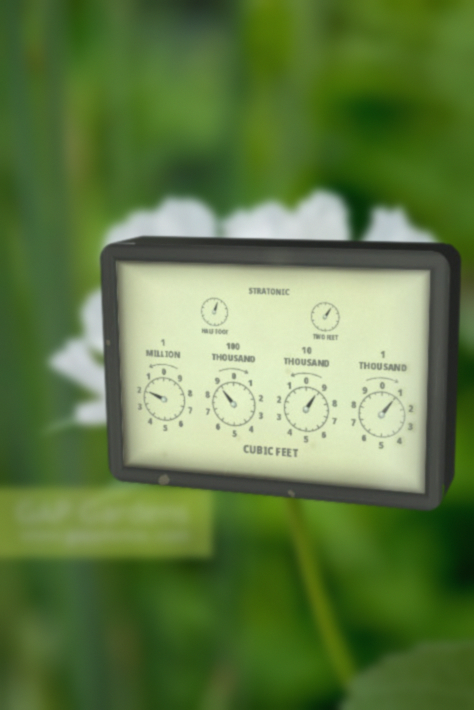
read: 189100 ft³
